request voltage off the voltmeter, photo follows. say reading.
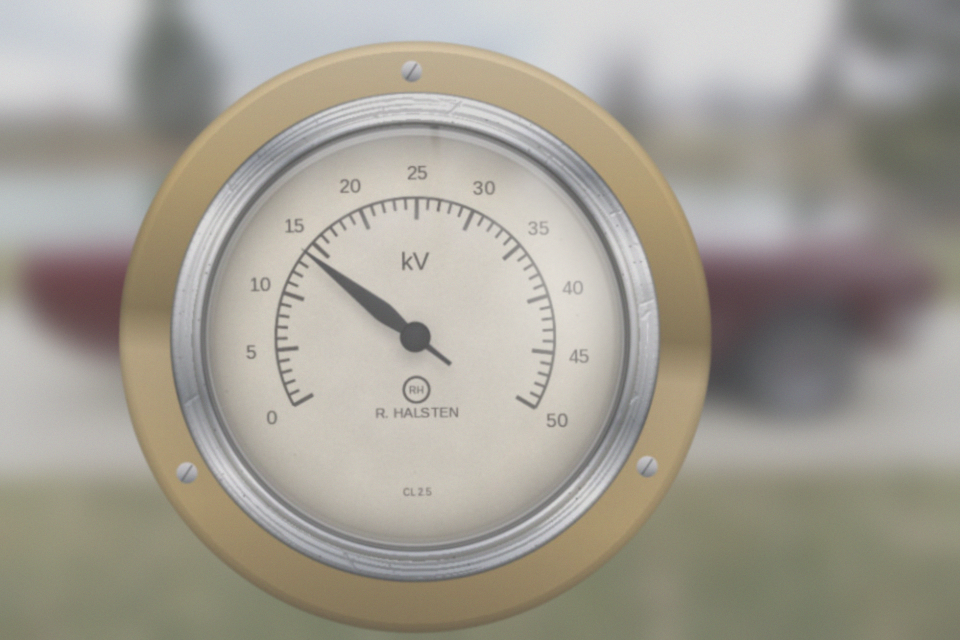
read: 14 kV
